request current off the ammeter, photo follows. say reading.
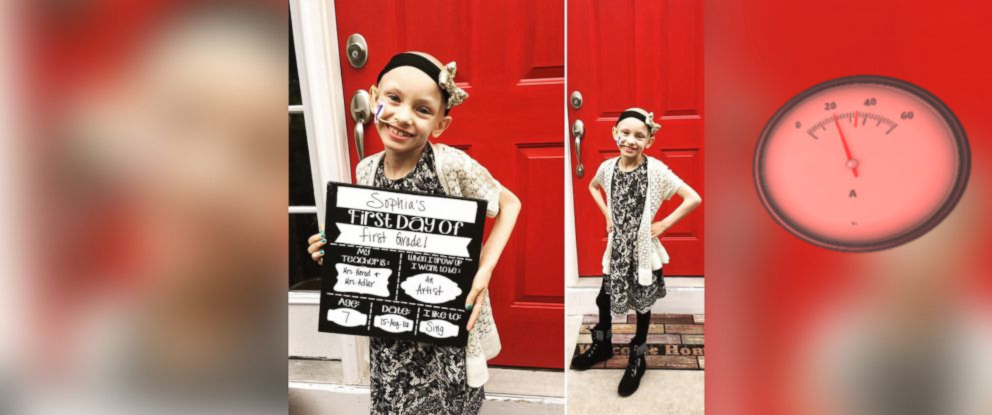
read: 20 A
